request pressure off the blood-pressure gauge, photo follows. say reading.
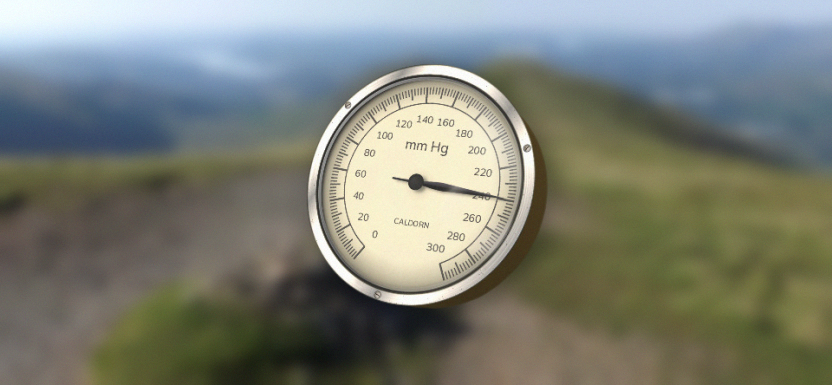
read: 240 mmHg
